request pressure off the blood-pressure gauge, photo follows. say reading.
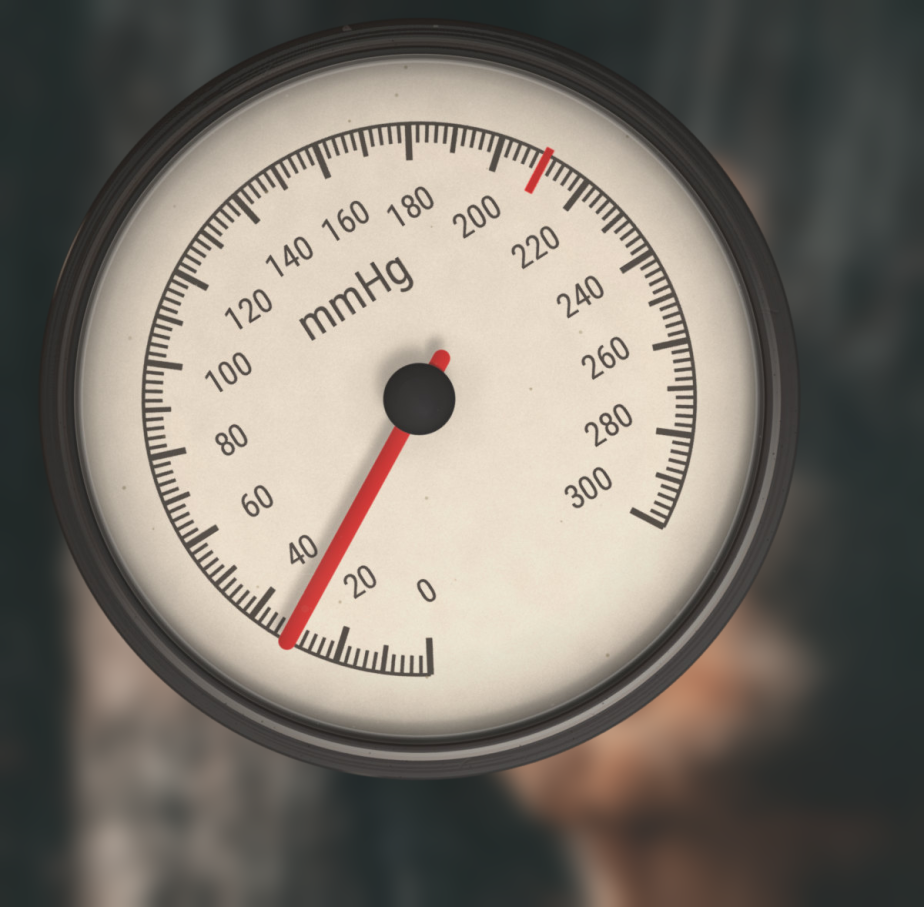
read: 31 mmHg
